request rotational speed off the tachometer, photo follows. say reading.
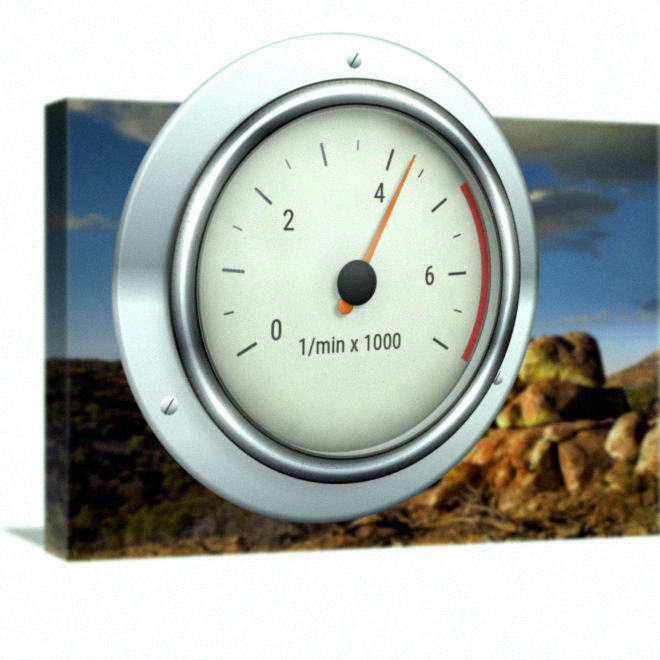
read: 4250 rpm
